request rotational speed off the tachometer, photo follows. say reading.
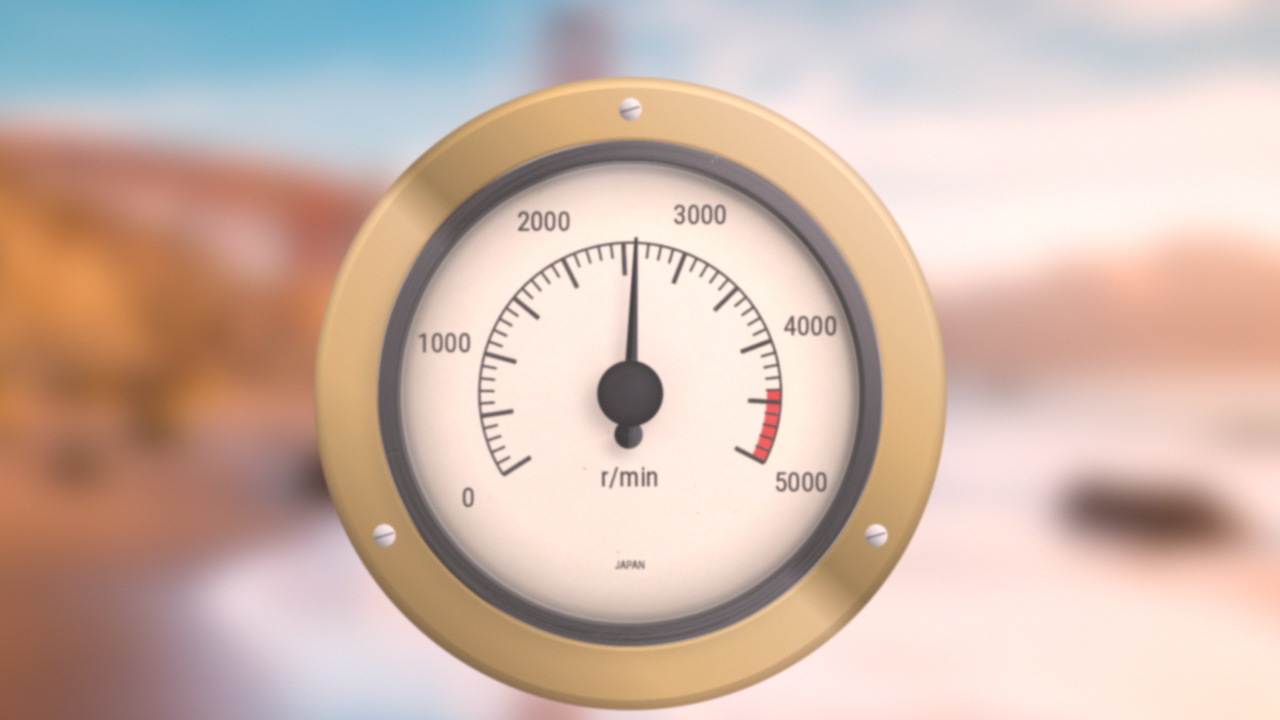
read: 2600 rpm
